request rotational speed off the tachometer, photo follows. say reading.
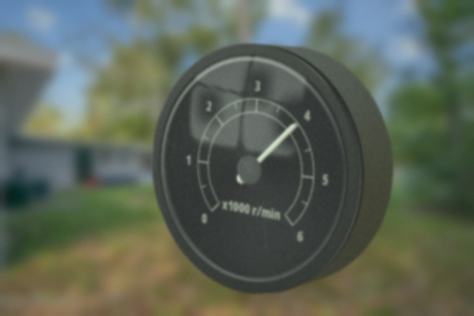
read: 4000 rpm
